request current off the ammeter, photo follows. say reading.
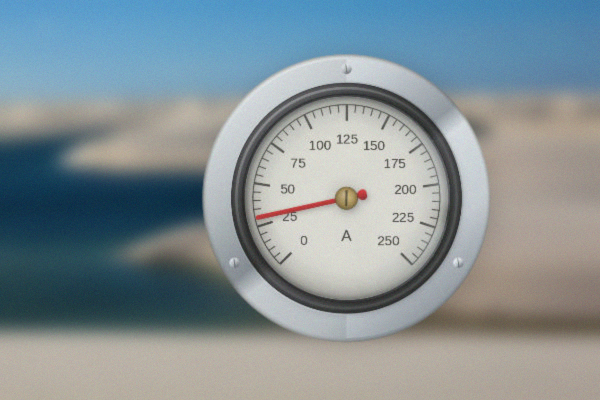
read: 30 A
